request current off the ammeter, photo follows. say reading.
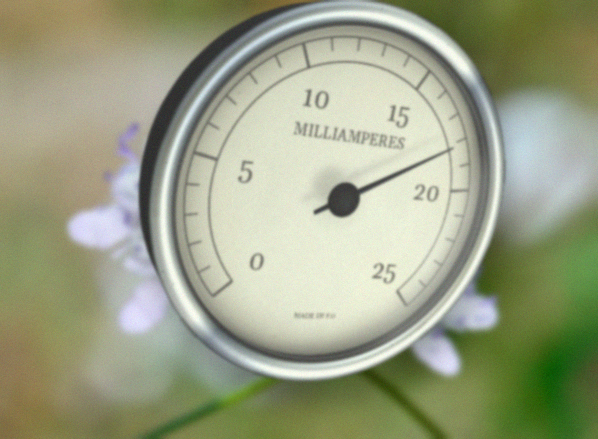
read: 18 mA
